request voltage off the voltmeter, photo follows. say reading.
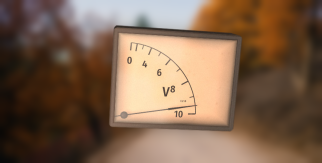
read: 9.5 V
